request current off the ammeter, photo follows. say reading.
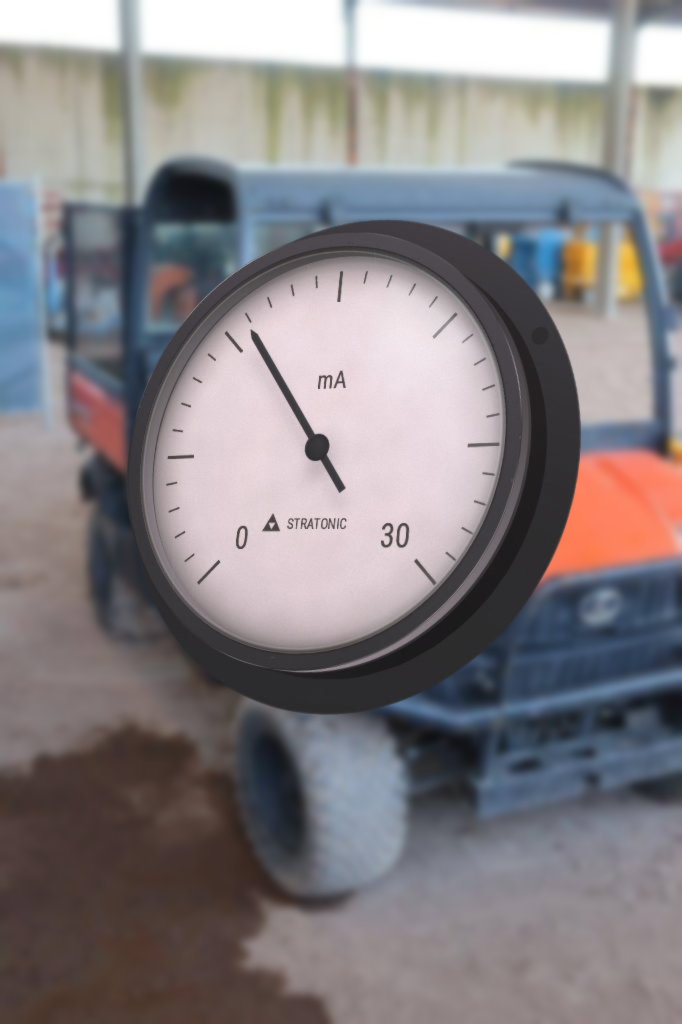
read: 11 mA
